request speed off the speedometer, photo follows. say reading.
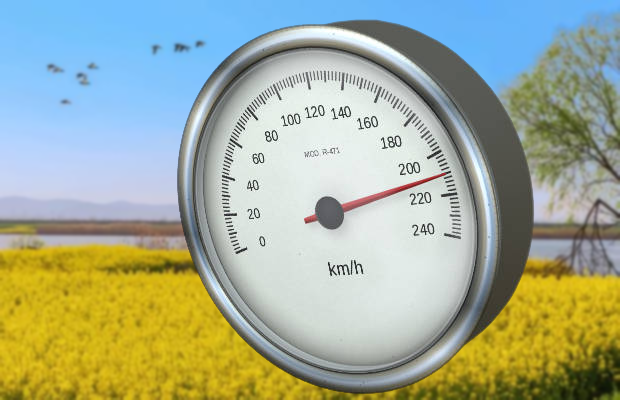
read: 210 km/h
